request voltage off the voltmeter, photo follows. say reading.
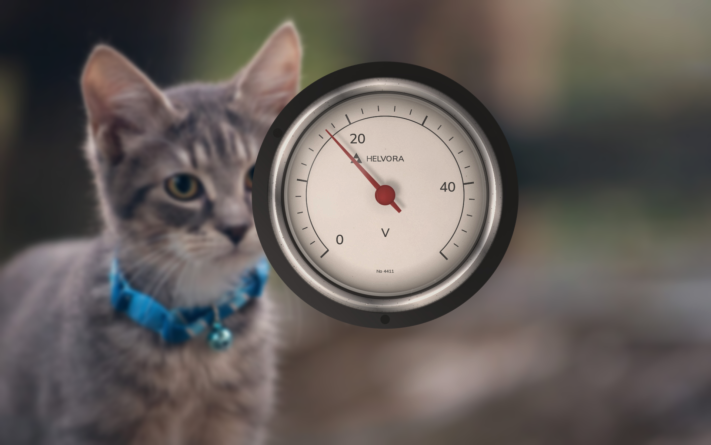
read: 17 V
